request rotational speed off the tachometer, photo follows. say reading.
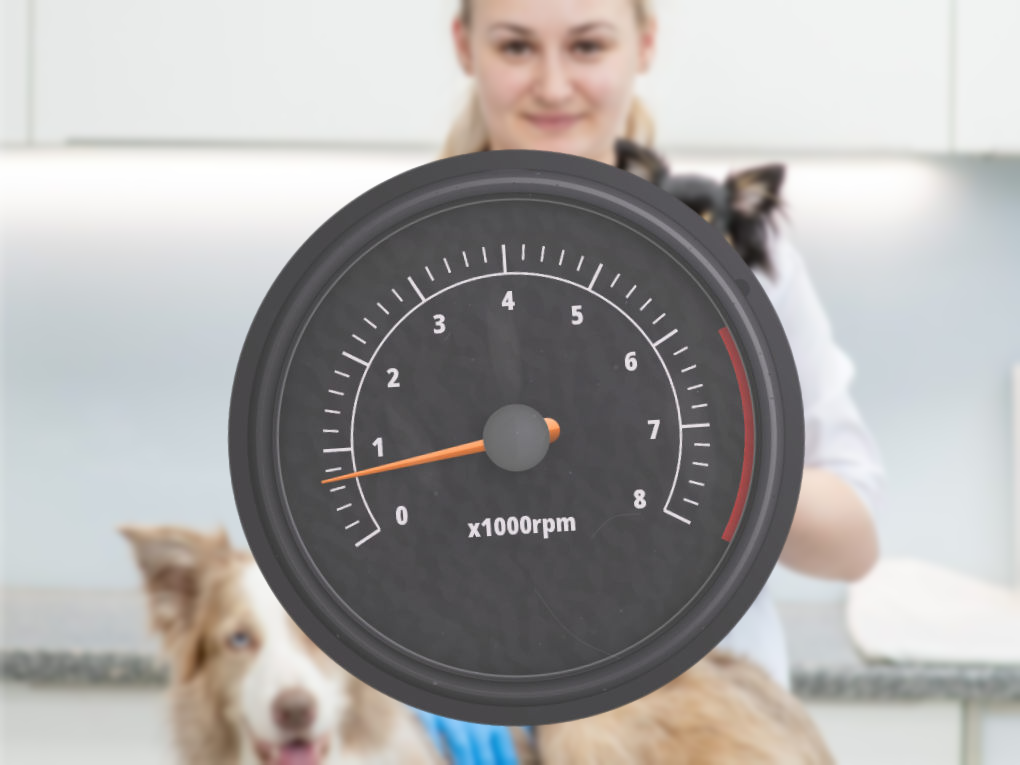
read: 700 rpm
